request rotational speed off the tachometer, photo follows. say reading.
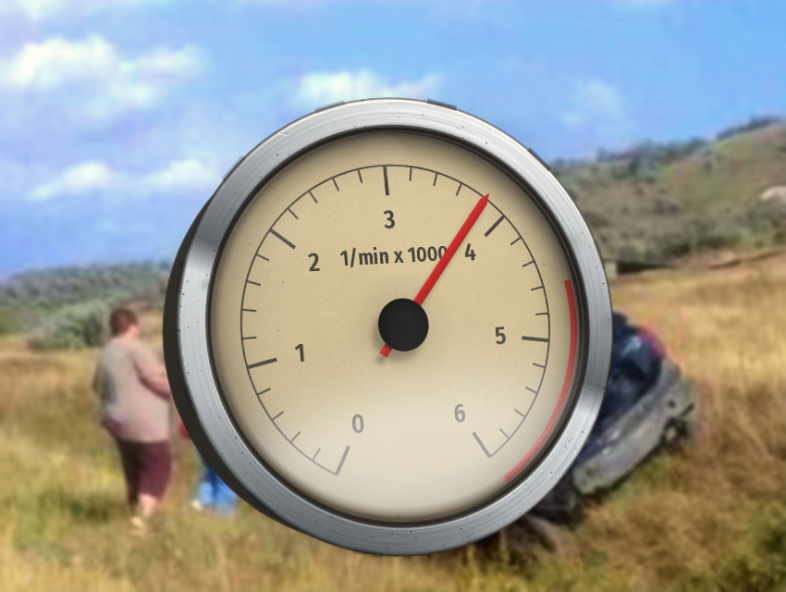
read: 3800 rpm
